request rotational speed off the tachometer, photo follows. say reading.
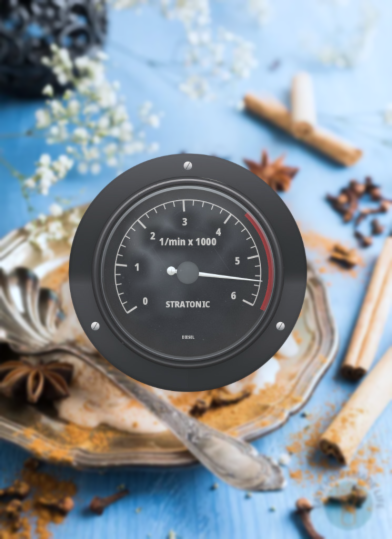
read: 5500 rpm
